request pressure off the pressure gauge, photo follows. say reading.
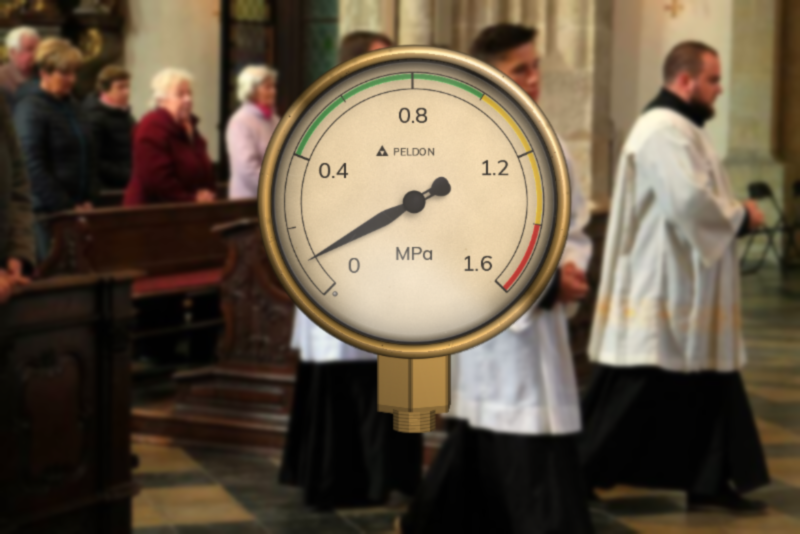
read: 0.1 MPa
